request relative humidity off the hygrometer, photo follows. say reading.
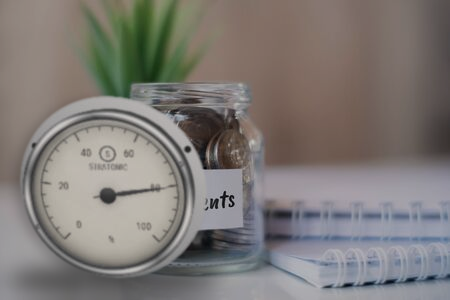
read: 80 %
